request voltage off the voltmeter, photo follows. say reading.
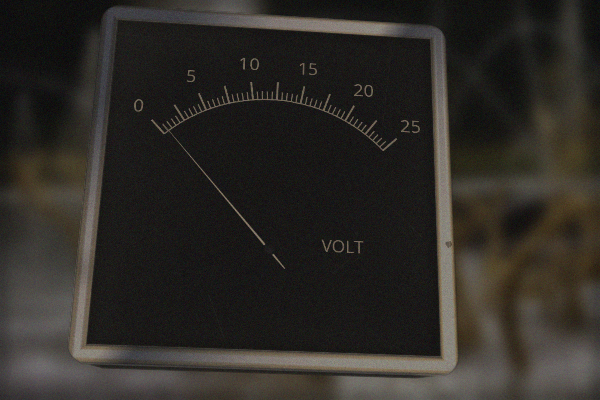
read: 0.5 V
